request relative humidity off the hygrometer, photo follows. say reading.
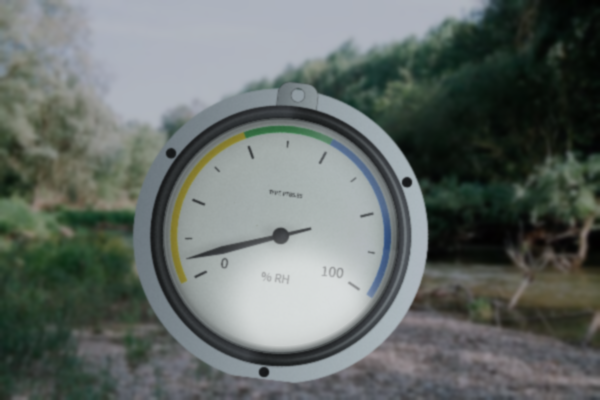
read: 5 %
